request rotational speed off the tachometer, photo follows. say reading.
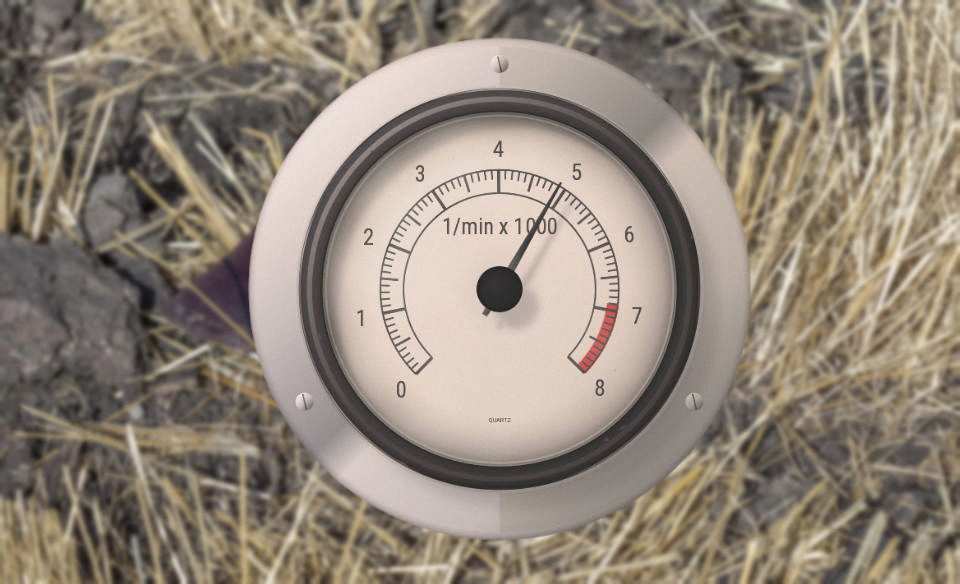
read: 4900 rpm
